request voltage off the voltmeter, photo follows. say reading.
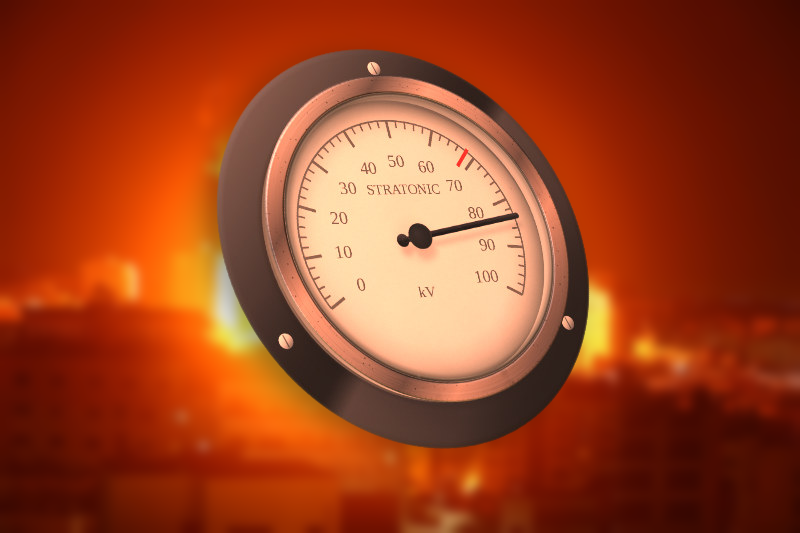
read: 84 kV
